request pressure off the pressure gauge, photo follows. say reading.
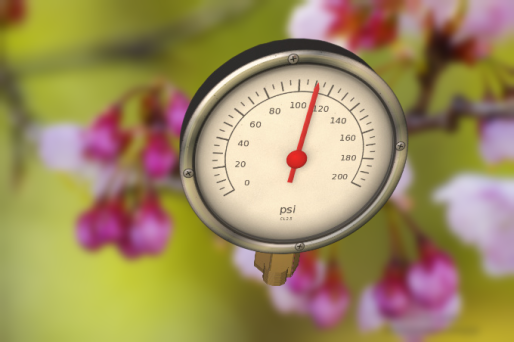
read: 110 psi
